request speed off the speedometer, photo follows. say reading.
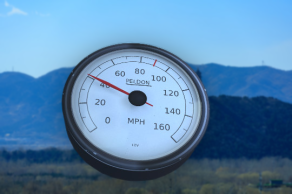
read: 40 mph
